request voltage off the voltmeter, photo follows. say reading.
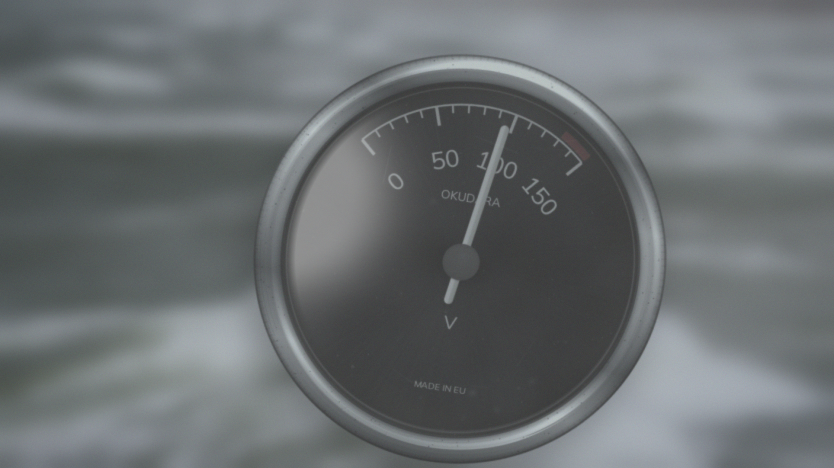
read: 95 V
